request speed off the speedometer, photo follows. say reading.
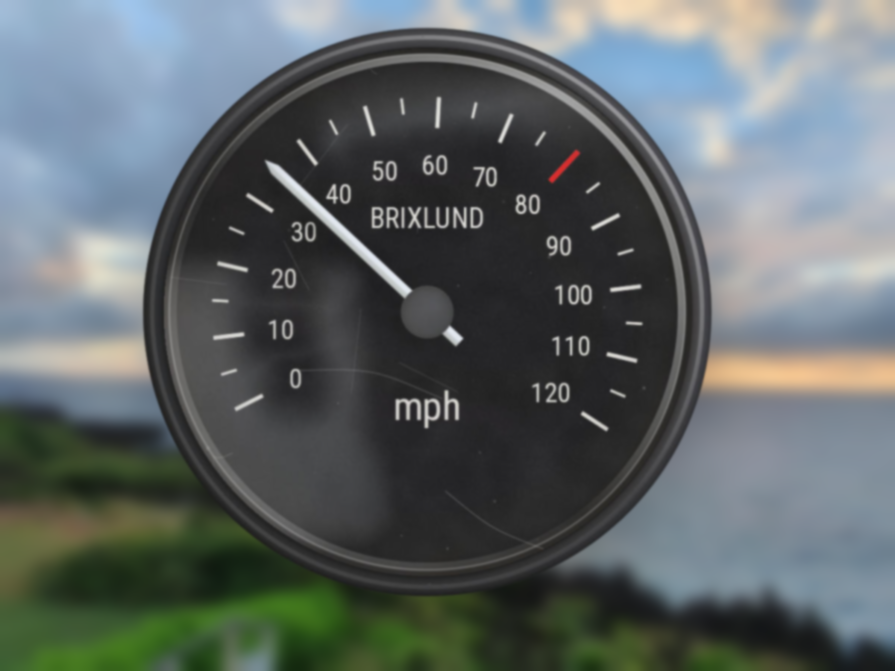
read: 35 mph
